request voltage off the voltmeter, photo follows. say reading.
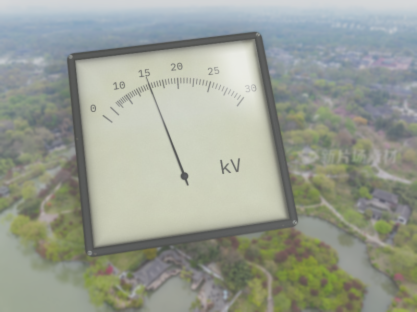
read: 15 kV
